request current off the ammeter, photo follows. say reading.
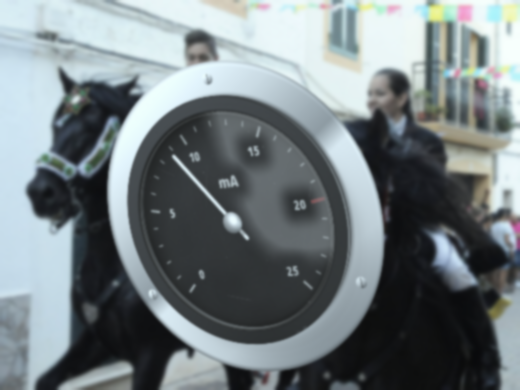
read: 9 mA
